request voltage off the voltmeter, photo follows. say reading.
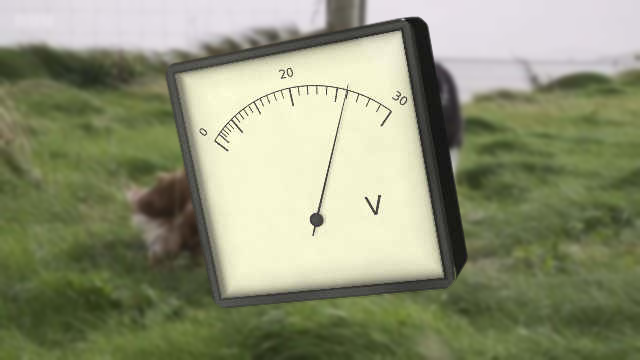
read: 26 V
